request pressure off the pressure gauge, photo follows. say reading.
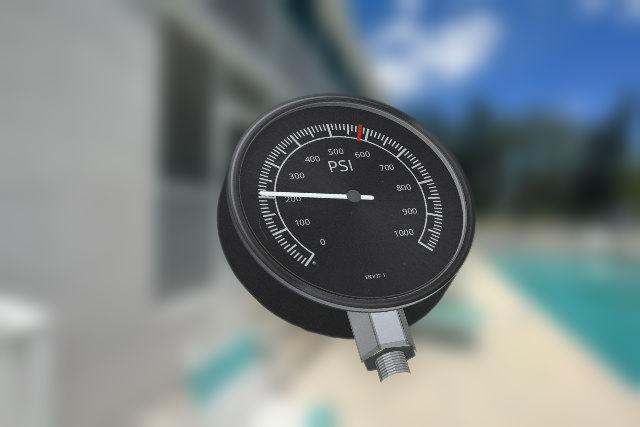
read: 200 psi
